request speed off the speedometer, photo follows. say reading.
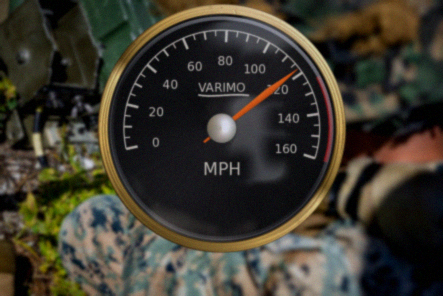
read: 117.5 mph
